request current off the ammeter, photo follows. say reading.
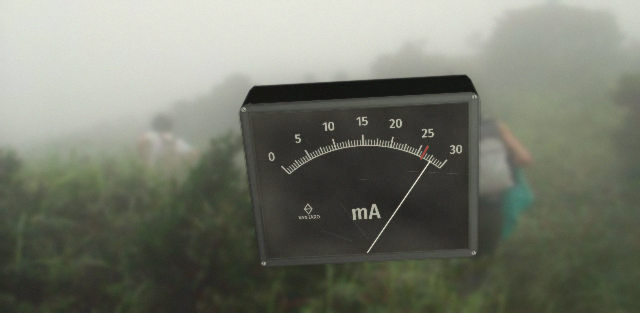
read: 27.5 mA
